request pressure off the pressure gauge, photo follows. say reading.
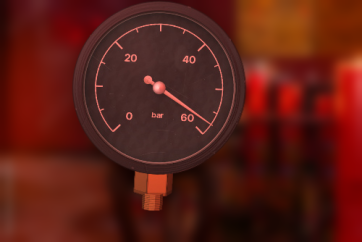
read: 57.5 bar
